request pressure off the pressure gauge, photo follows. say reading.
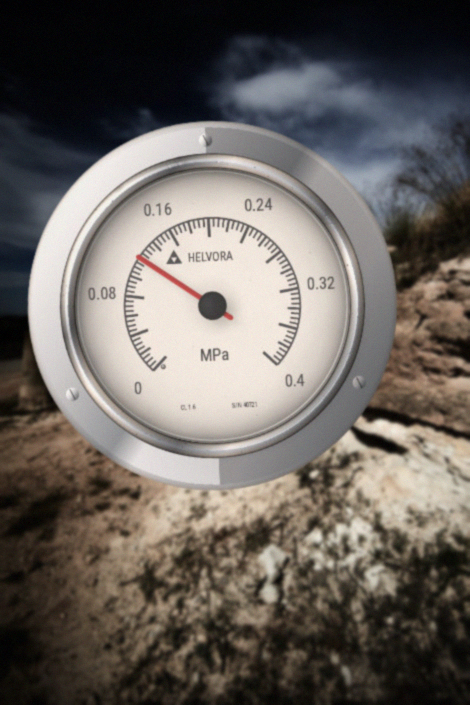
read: 0.12 MPa
